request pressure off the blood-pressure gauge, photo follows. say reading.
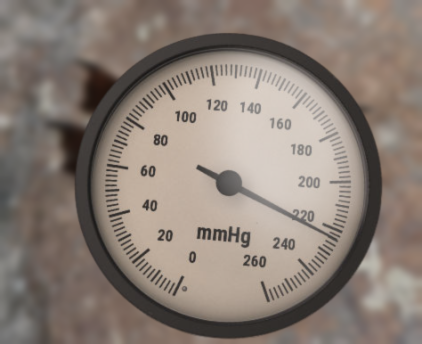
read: 224 mmHg
